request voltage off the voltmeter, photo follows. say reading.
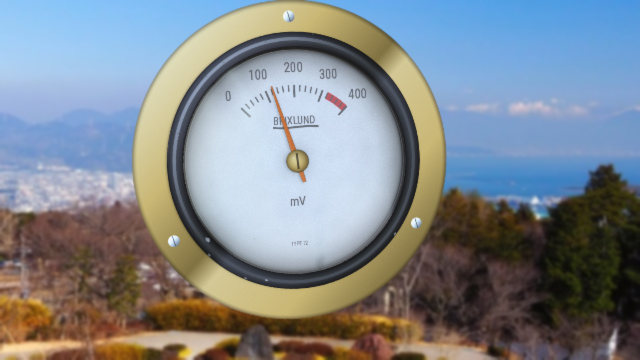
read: 120 mV
